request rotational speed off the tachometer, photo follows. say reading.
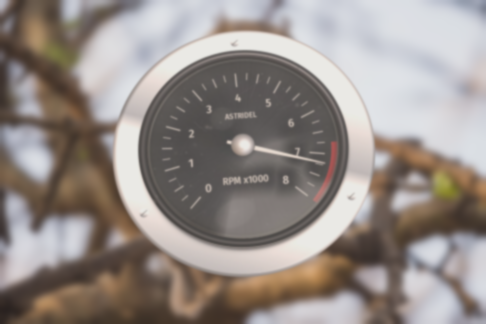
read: 7250 rpm
